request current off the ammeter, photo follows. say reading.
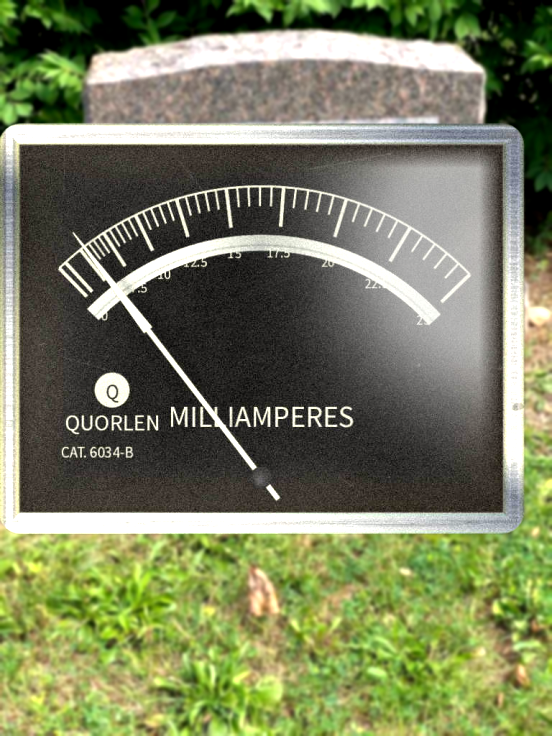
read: 5.5 mA
